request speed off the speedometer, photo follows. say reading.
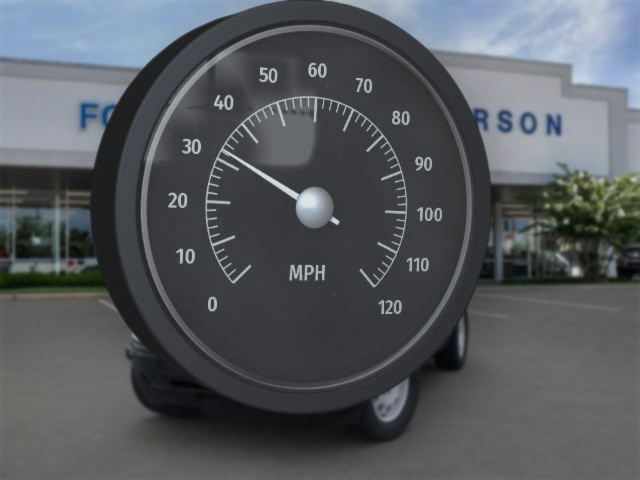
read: 32 mph
